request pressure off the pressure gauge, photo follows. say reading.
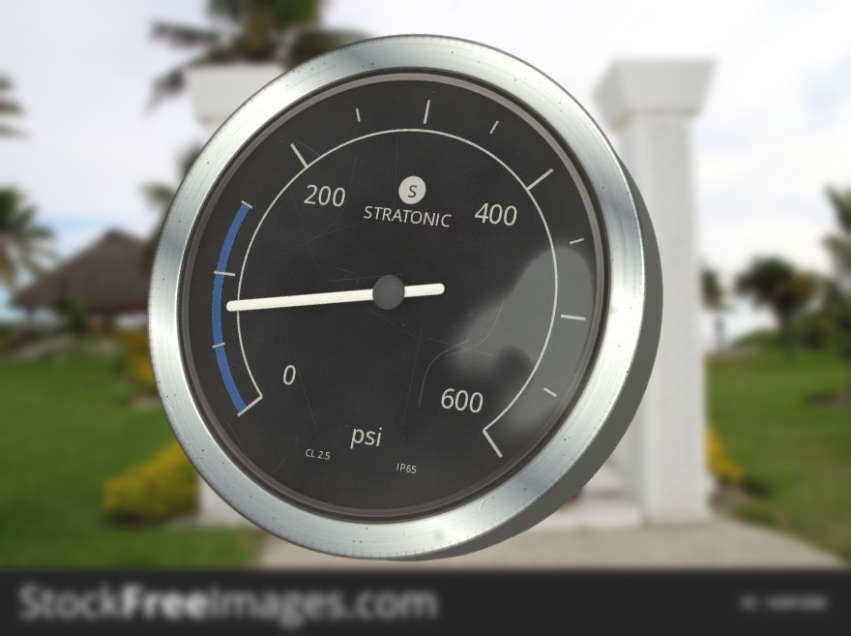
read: 75 psi
